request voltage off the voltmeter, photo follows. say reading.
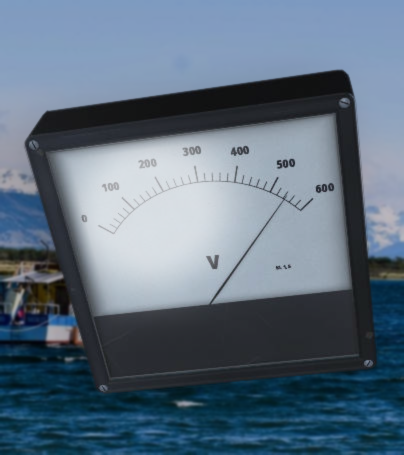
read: 540 V
